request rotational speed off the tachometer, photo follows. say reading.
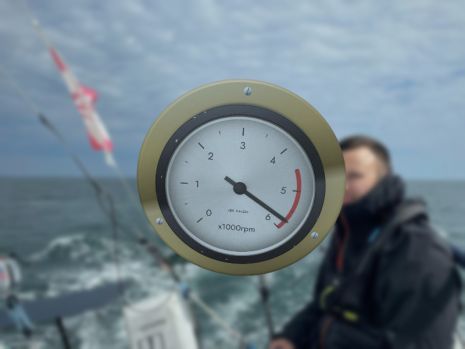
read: 5750 rpm
